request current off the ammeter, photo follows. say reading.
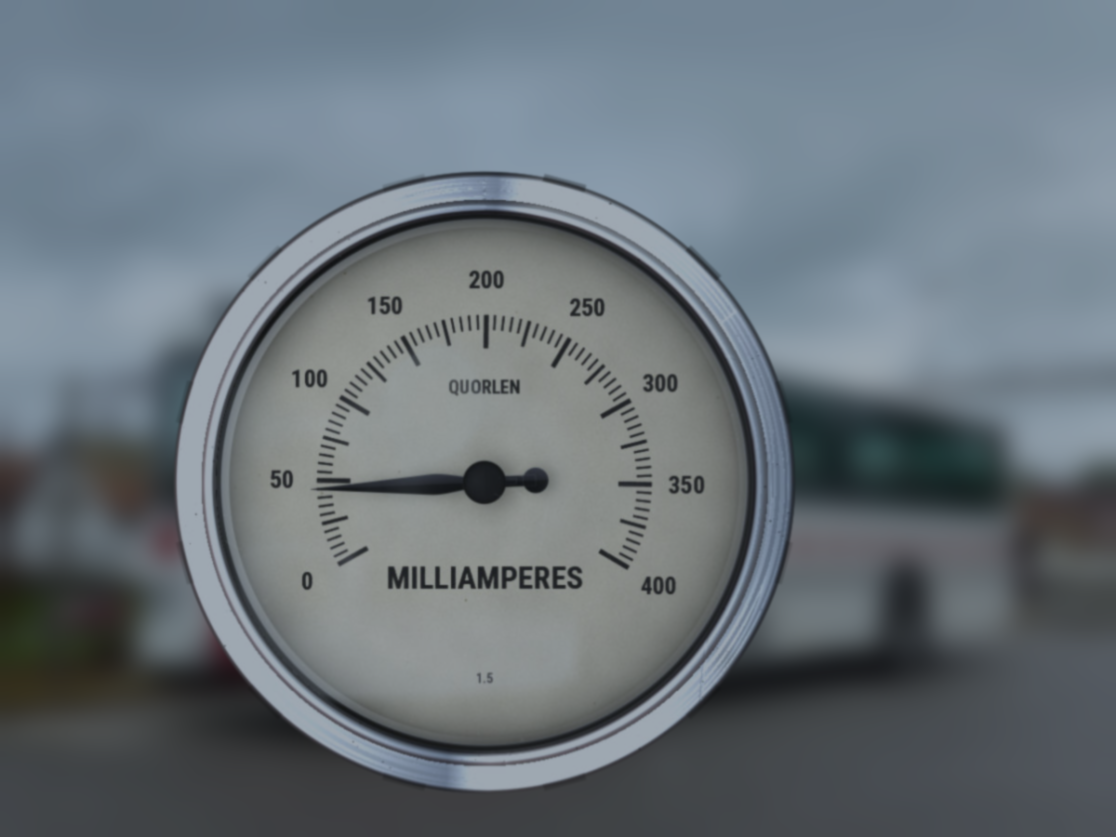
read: 45 mA
